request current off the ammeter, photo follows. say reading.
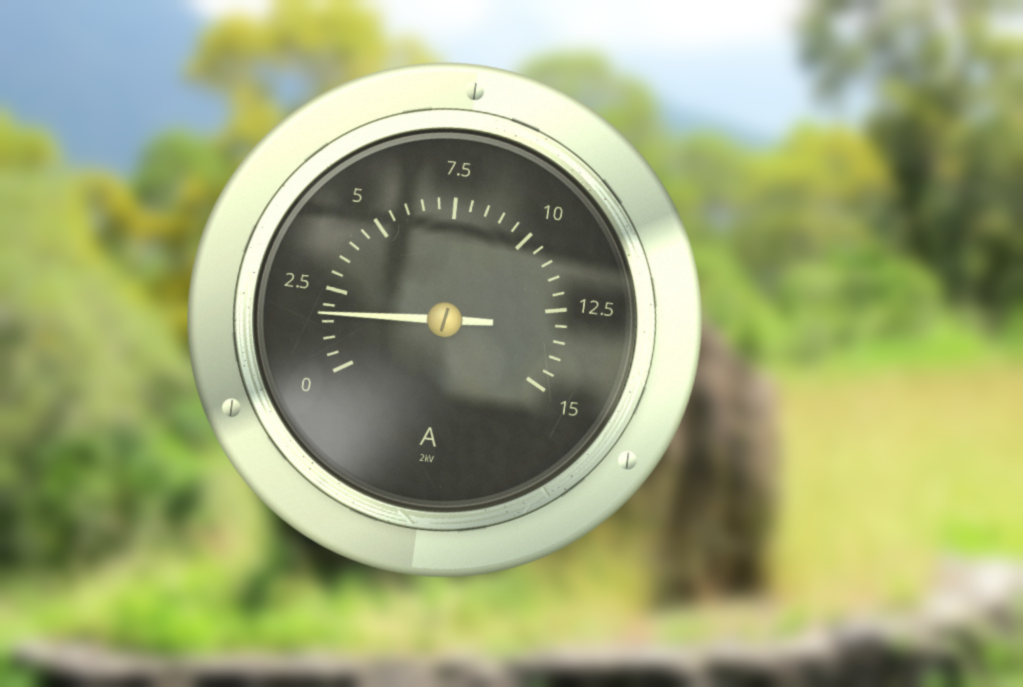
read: 1.75 A
